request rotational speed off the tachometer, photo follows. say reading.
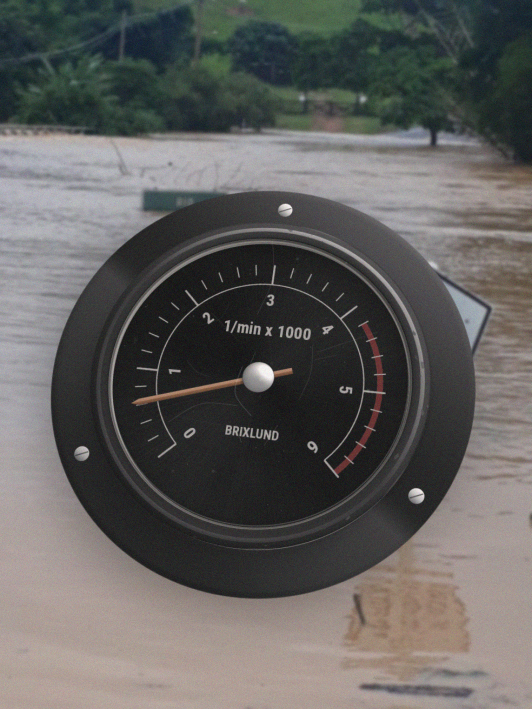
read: 600 rpm
